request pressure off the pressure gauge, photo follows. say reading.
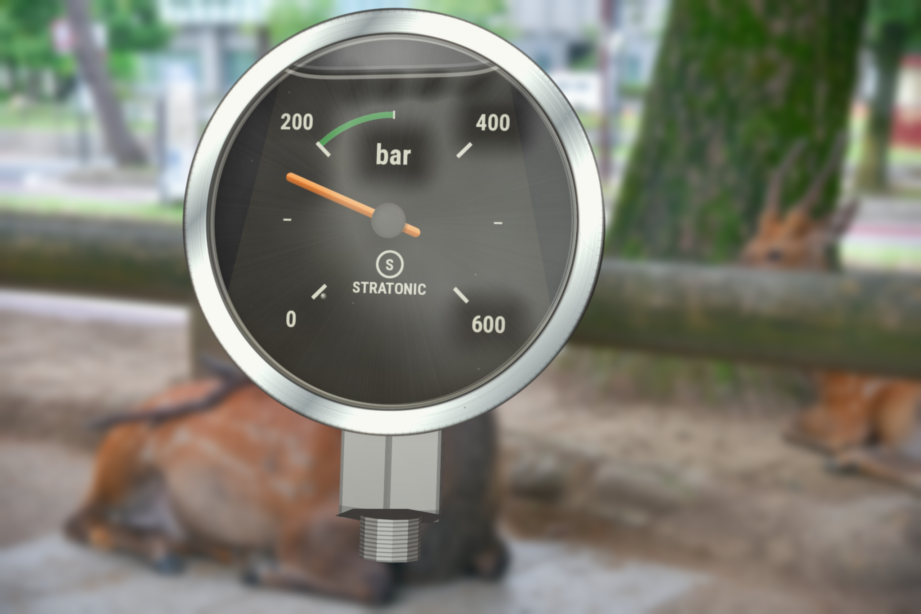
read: 150 bar
